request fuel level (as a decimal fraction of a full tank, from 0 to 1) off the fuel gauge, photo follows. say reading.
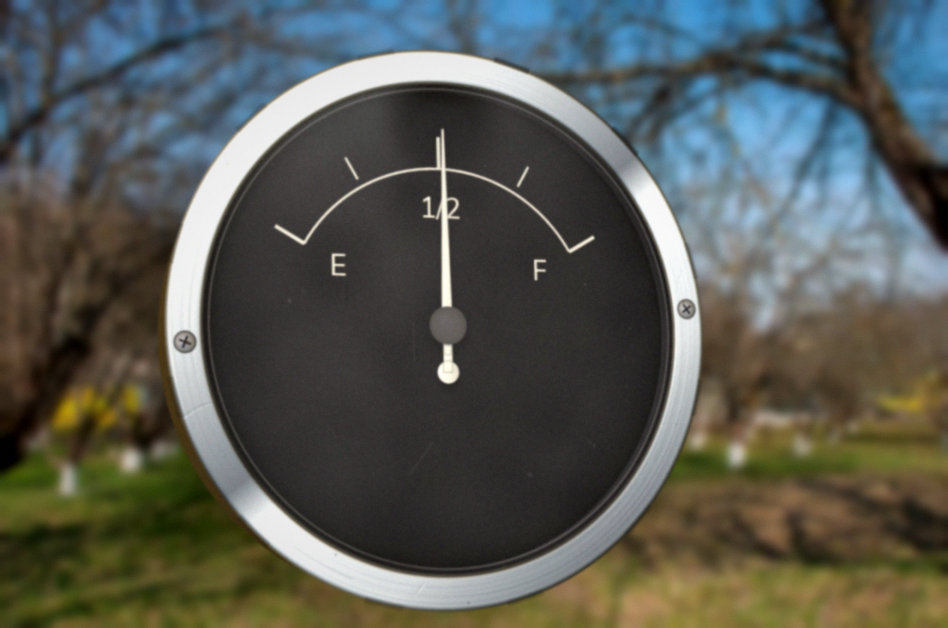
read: 0.5
